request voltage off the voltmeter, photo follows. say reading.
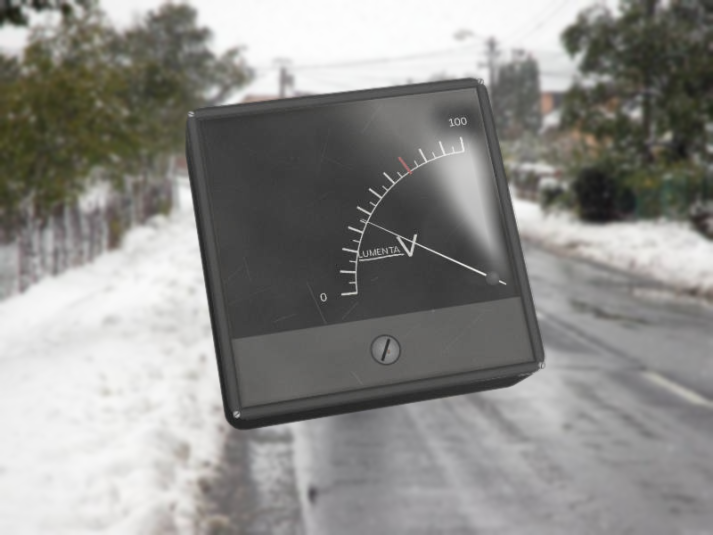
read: 35 V
